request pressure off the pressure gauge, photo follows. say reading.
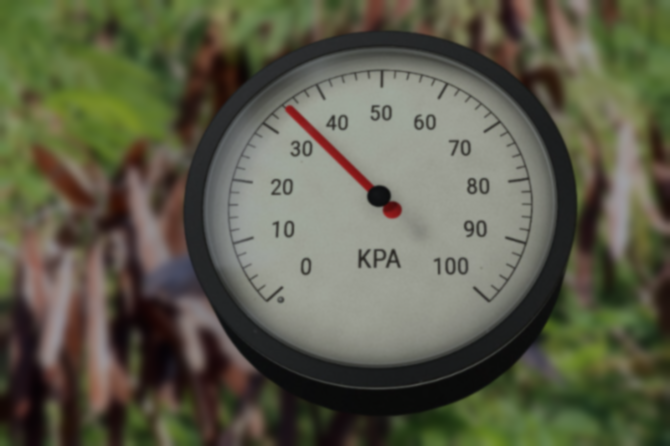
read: 34 kPa
